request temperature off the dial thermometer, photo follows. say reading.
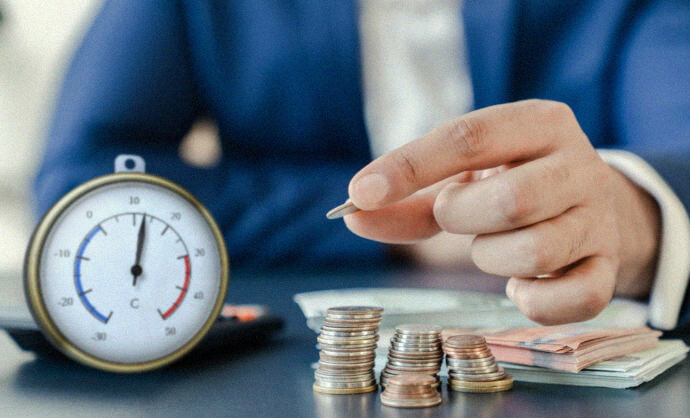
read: 12.5 °C
